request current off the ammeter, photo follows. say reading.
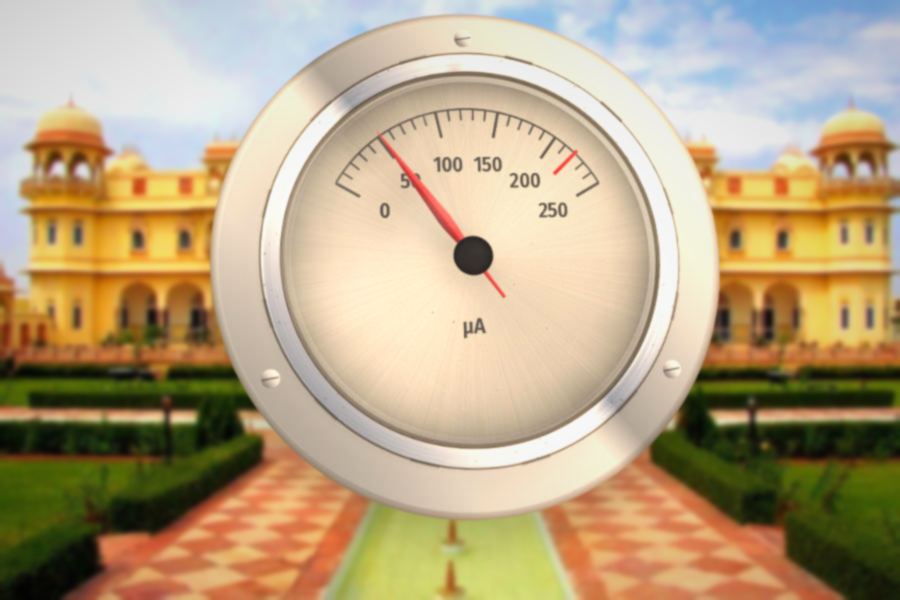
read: 50 µA
